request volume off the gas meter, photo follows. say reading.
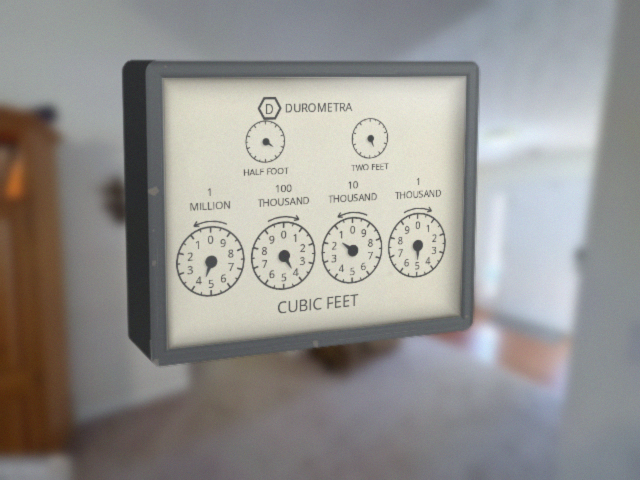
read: 441500 ft³
